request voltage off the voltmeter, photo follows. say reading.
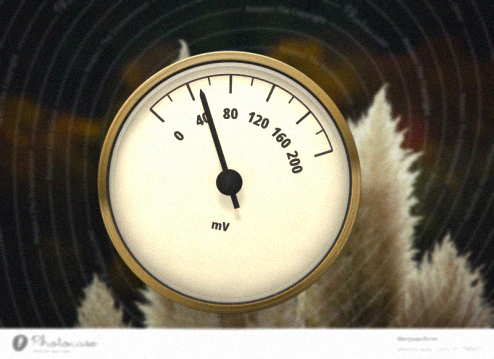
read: 50 mV
